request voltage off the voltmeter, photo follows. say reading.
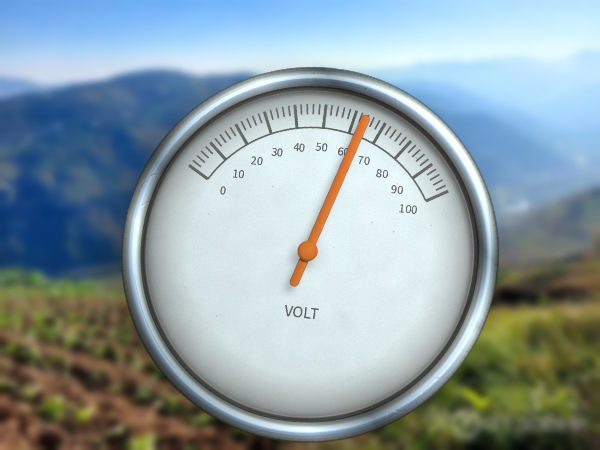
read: 64 V
